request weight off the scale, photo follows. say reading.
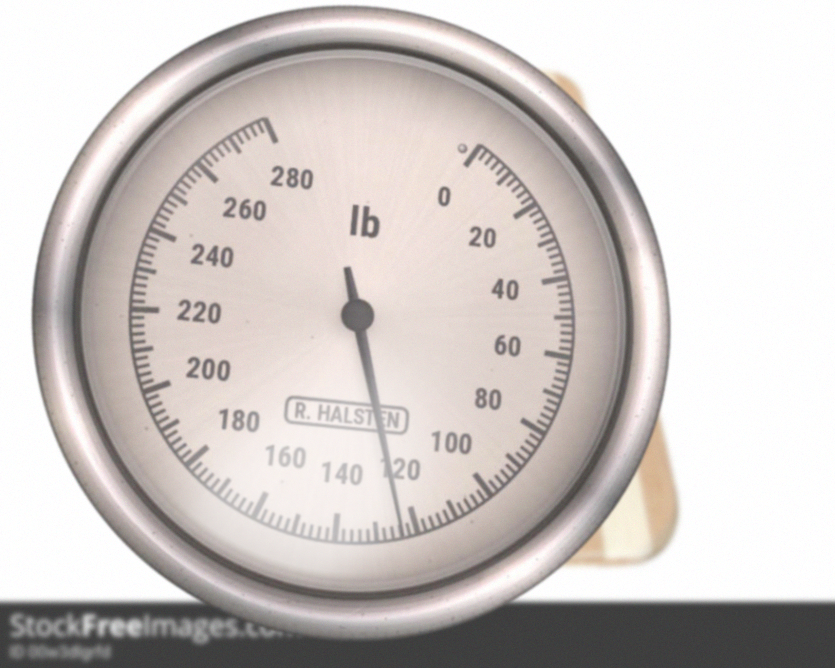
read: 124 lb
